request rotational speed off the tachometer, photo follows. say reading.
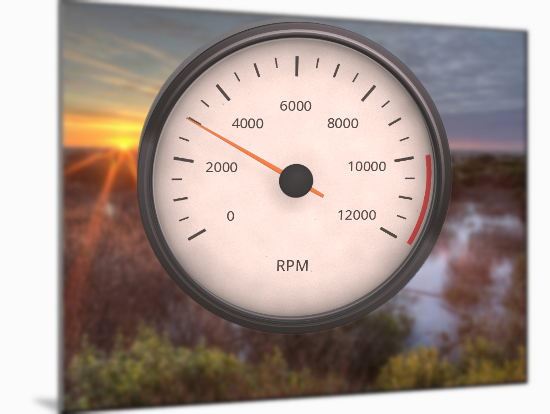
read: 3000 rpm
